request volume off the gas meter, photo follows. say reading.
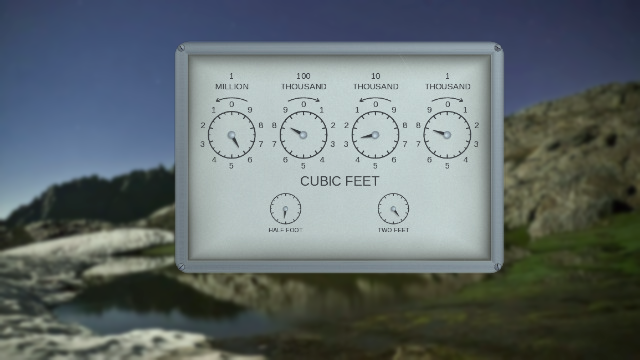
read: 582800 ft³
